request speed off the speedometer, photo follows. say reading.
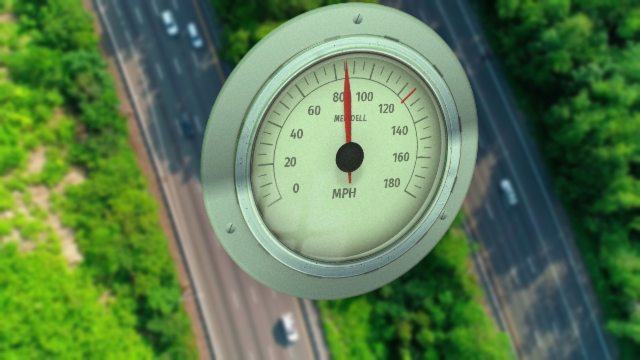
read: 85 mph
